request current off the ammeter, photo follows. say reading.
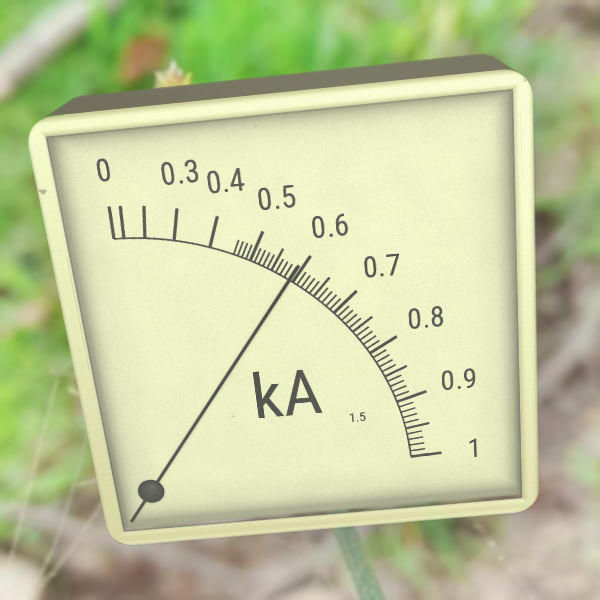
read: 0.59 kA
